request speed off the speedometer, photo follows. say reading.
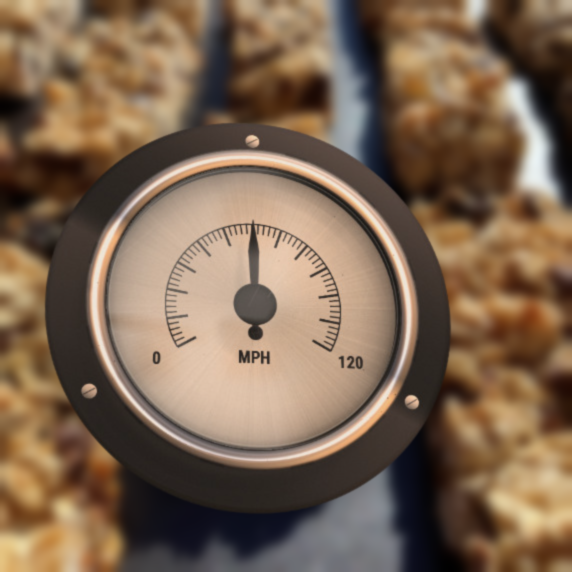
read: 60 mph
